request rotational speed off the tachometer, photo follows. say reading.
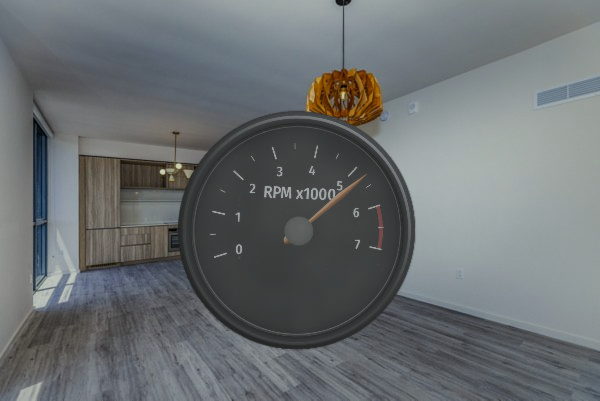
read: 5250 rpm
